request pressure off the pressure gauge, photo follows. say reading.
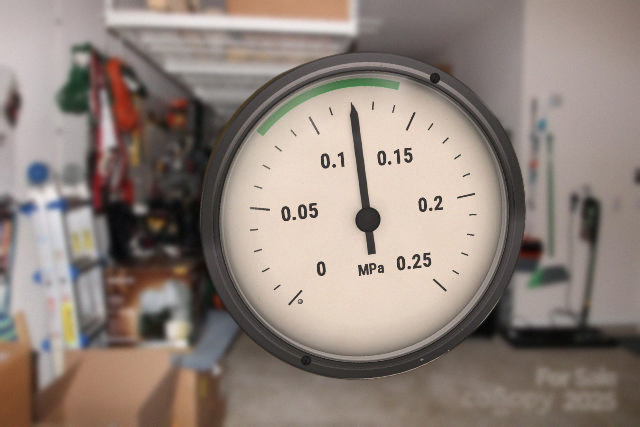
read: 0.12 MPa
